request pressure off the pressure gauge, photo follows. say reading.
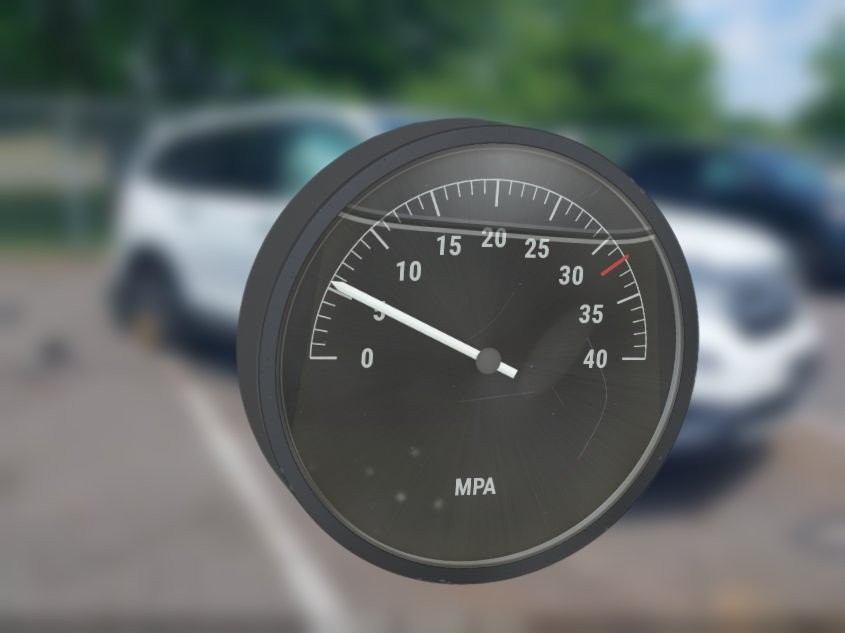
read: 5.5 MPa
